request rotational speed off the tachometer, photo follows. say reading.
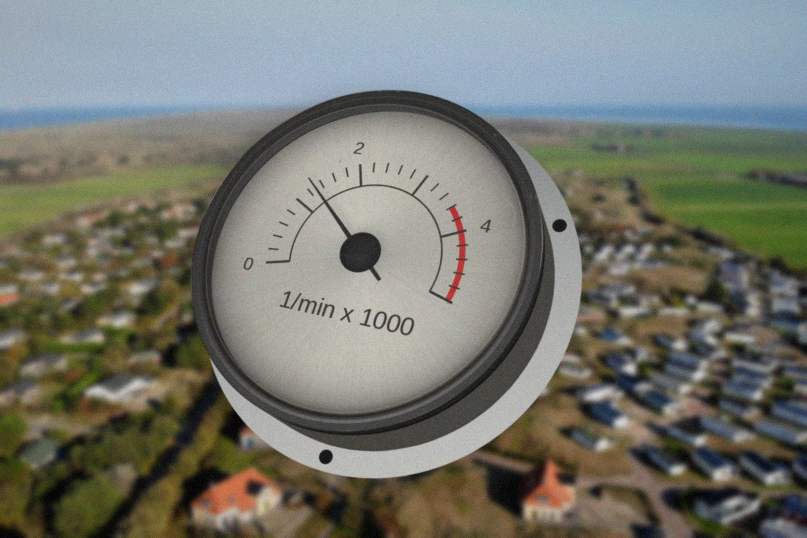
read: 1300 rpm
